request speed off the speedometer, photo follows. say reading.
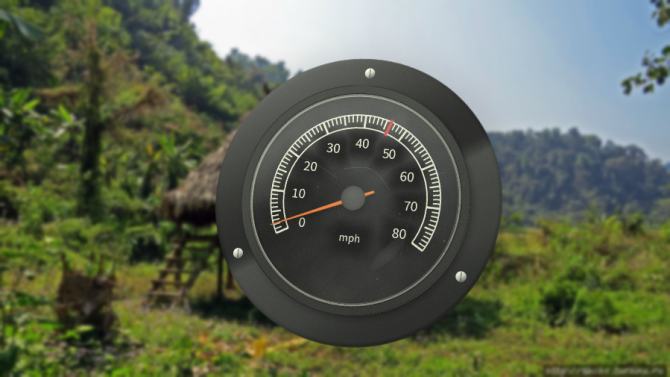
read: 2 mph
